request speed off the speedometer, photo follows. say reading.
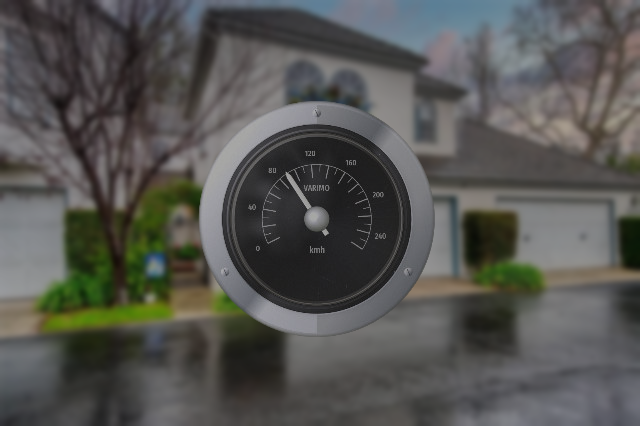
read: 90 km/h
